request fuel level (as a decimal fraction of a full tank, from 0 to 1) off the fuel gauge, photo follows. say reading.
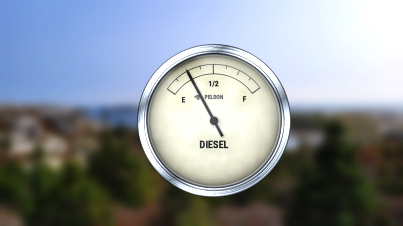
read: 0.25
